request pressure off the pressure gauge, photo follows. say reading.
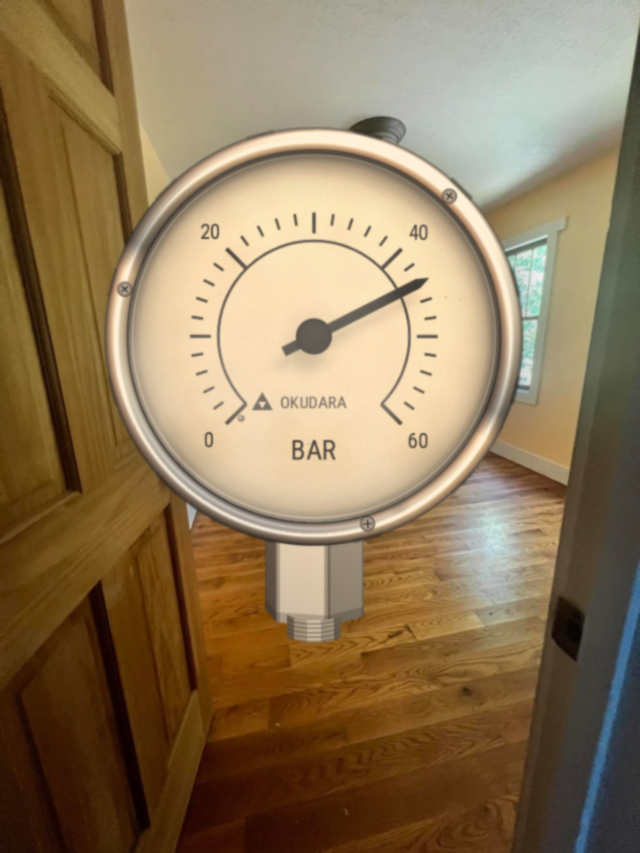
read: 44 bar
